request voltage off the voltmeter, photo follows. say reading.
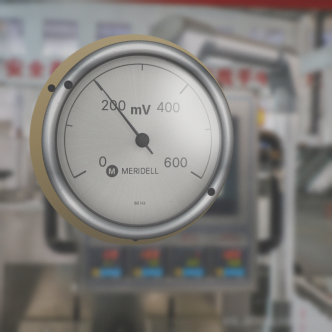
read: 200 mV
